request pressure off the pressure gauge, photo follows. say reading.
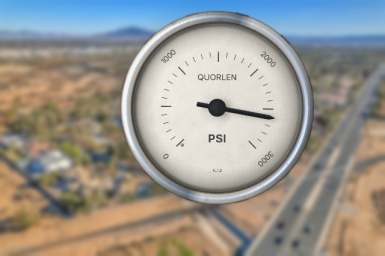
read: 2600 psi
